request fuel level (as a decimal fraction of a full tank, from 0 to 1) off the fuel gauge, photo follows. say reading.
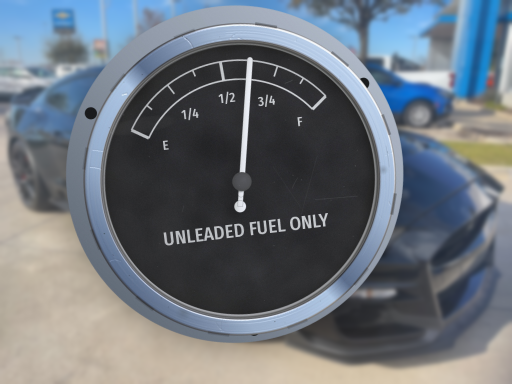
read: 0.625
